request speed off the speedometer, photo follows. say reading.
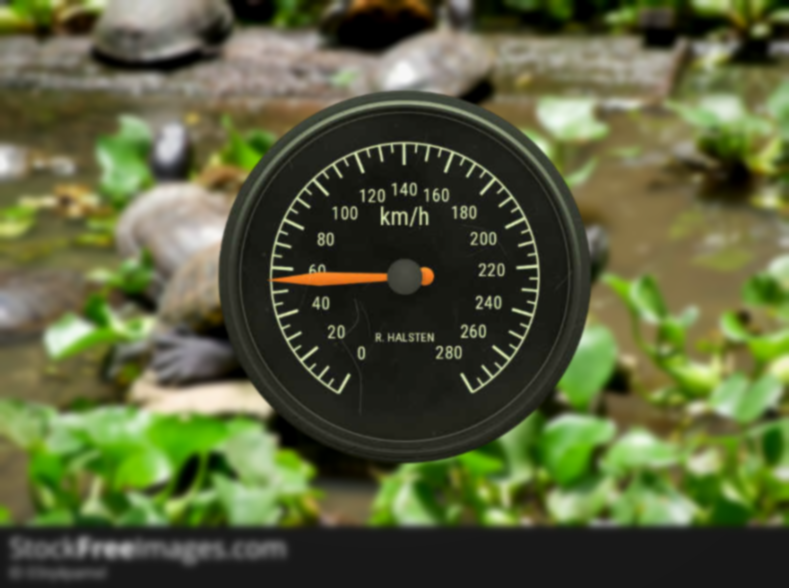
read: 55 km/h
